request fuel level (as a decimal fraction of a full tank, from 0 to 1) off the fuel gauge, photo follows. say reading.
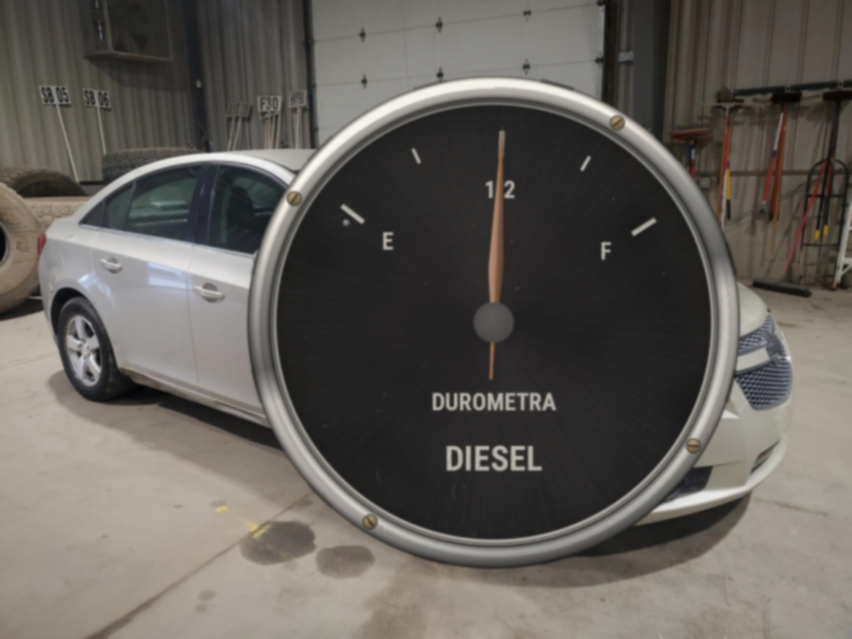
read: 0.5
